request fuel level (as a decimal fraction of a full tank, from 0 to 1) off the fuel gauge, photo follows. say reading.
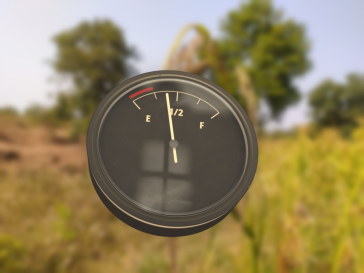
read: 0.375
